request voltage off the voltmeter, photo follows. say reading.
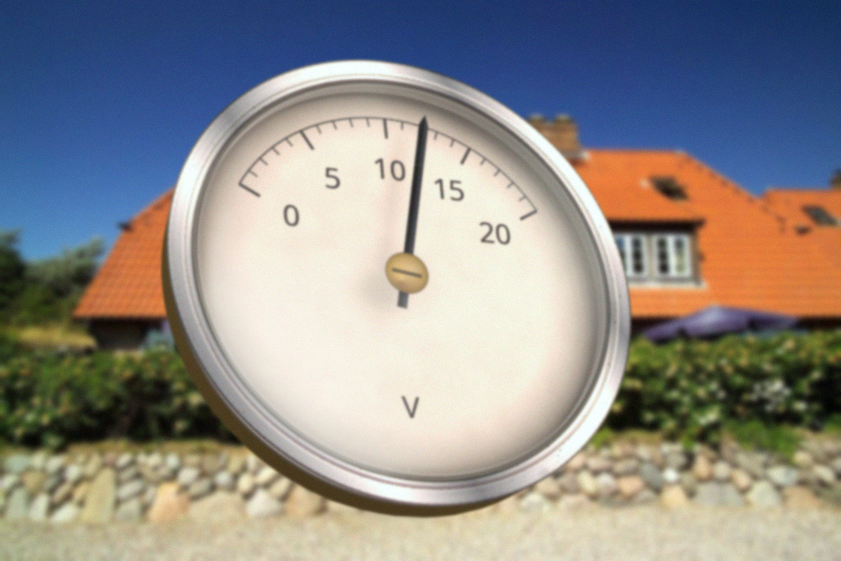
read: 12 V
